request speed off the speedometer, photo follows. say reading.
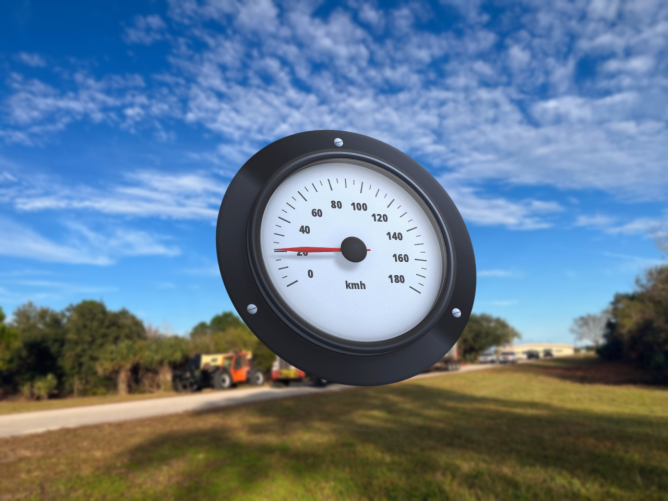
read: 20 km/h
